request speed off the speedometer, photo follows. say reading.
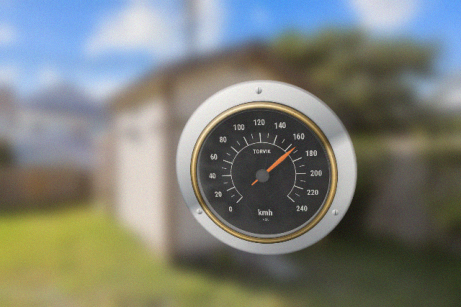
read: 165 km/h
